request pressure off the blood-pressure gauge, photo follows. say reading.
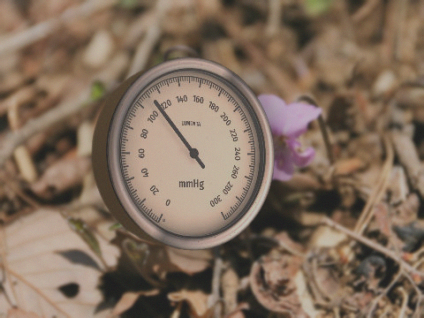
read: 110 mmHg
